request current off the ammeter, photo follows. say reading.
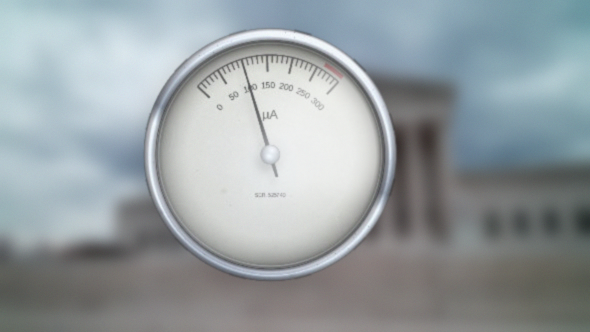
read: 100 µA
